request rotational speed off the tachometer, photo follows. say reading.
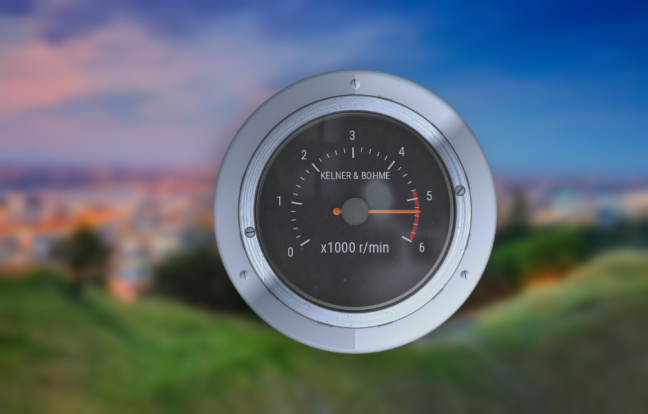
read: 5300 rpm
